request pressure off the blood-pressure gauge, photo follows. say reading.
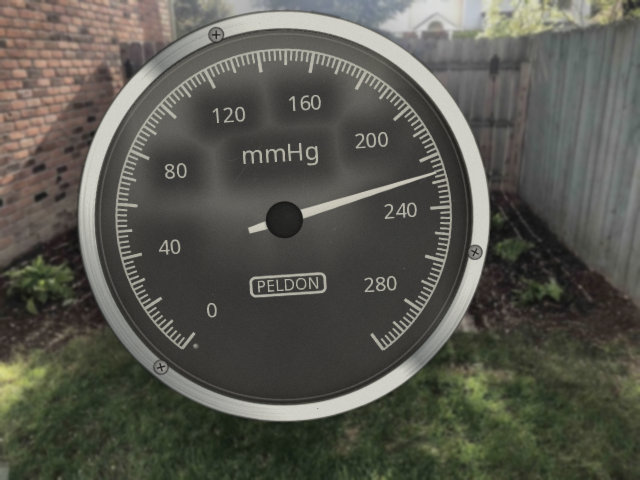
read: 226 mmHg
